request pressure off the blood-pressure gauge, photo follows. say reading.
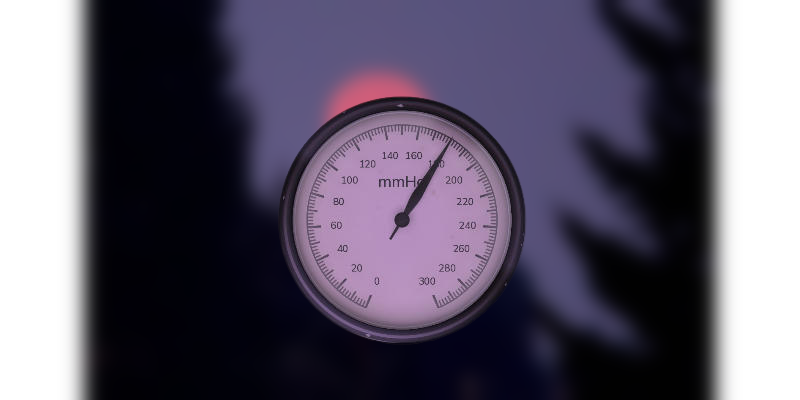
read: 180 mmHg
